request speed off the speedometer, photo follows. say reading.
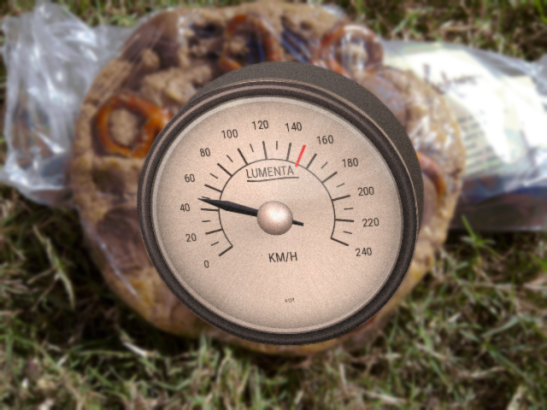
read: 50 km/h
